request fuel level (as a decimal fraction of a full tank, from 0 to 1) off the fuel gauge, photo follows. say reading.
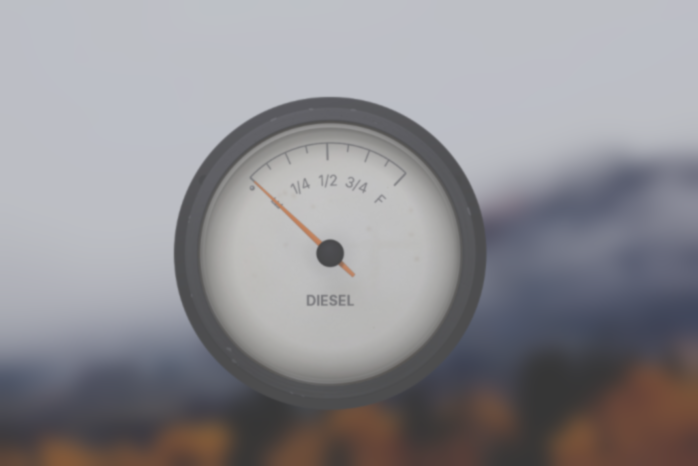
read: 0
